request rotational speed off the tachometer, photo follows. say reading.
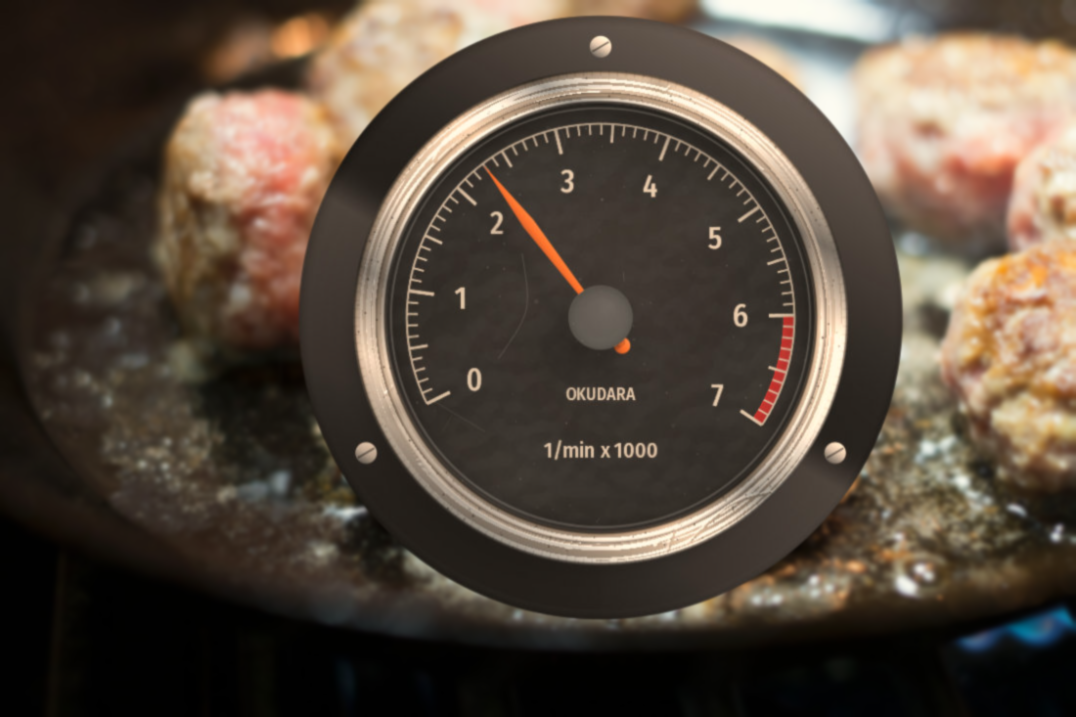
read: 2300 rpm
